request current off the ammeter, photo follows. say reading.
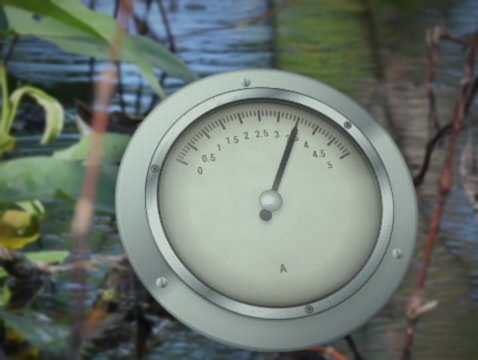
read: 3.5 A
